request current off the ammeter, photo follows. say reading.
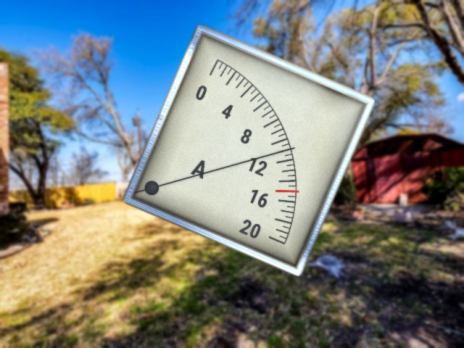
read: 11 A
